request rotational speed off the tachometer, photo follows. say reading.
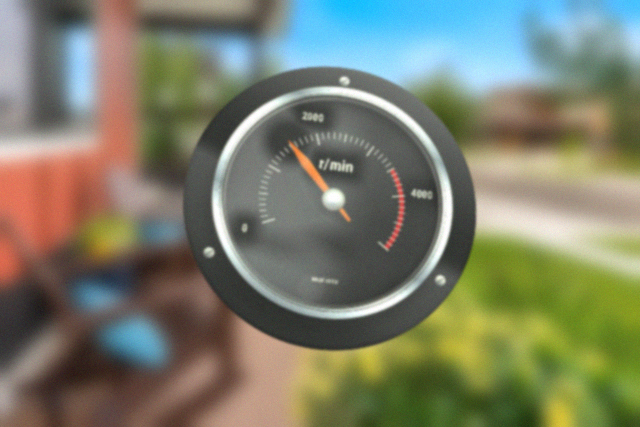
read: 1500 rpm
